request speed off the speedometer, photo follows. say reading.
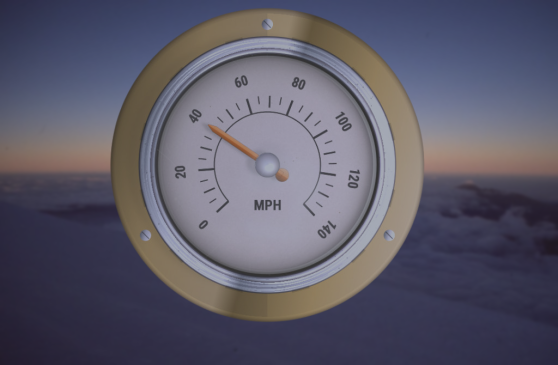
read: 40 mph
